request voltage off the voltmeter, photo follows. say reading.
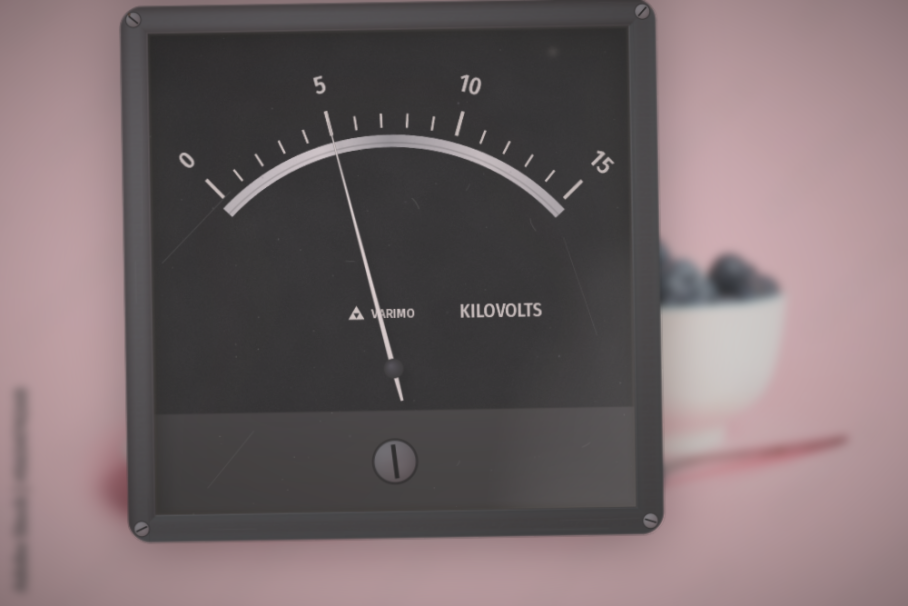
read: 5 kV
